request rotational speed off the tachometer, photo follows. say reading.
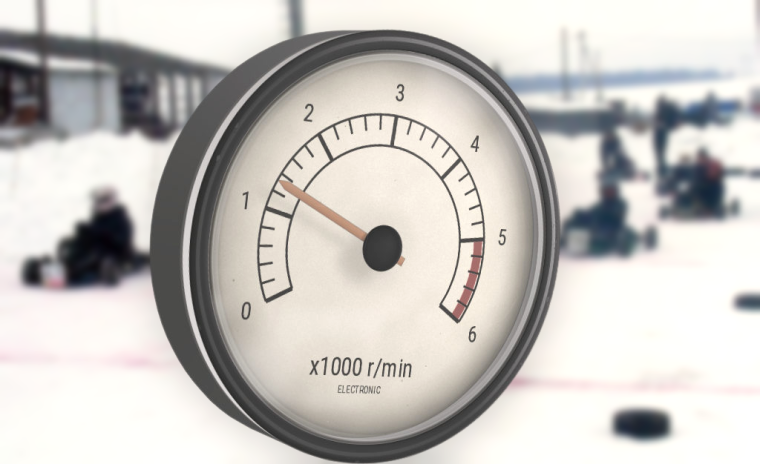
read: 1300 rpm
